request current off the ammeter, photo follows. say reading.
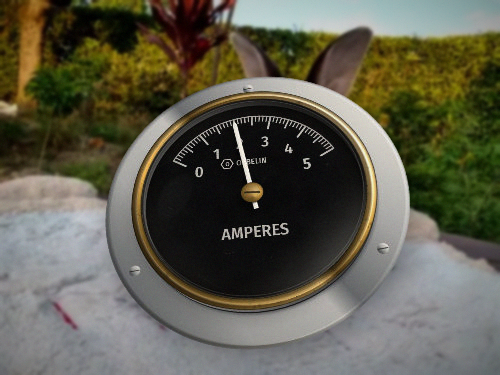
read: 2 A
